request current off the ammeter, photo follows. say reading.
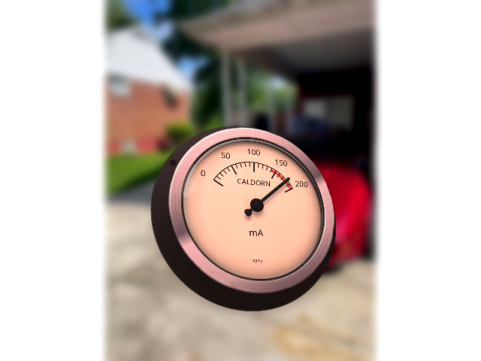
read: 180 mA
